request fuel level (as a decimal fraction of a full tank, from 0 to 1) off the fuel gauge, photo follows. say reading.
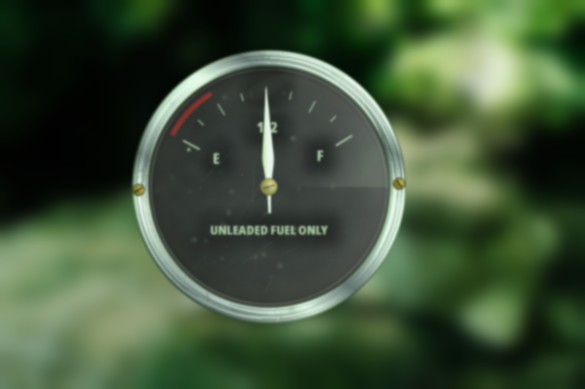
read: 0.5
